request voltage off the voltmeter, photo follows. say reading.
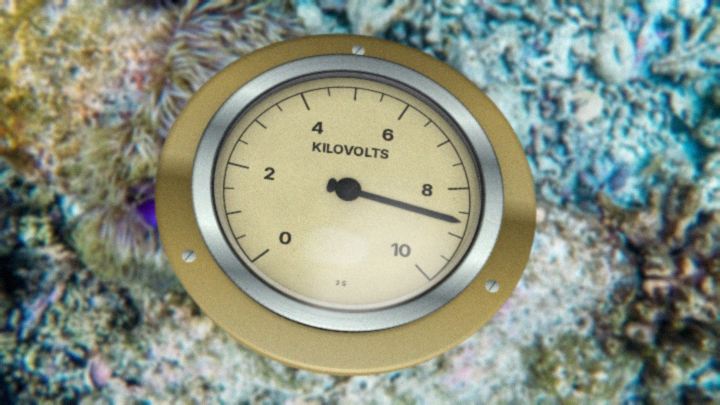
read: 8.75 kV
